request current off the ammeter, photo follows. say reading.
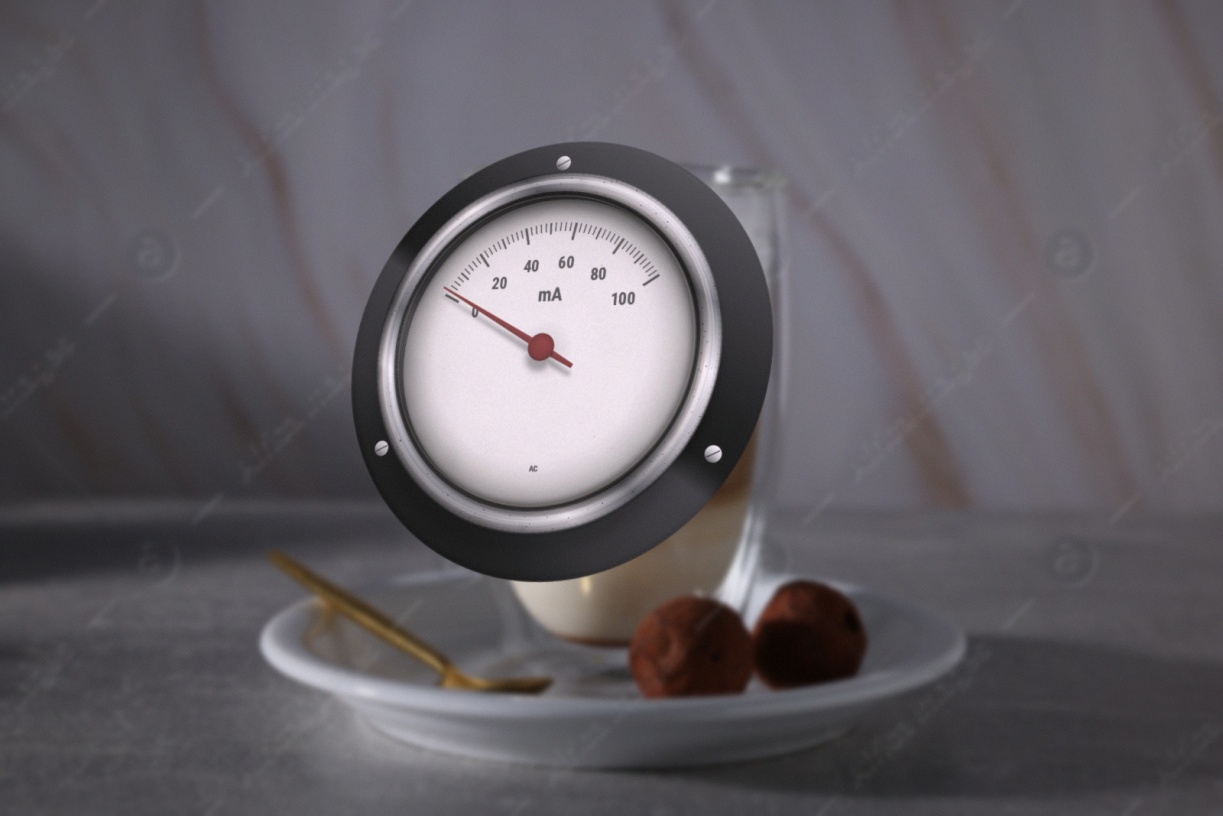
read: 2 mA
